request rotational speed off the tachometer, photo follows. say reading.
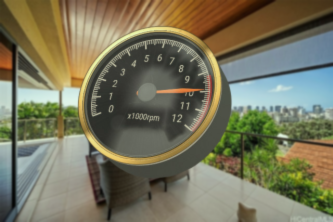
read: 10000 rpm
